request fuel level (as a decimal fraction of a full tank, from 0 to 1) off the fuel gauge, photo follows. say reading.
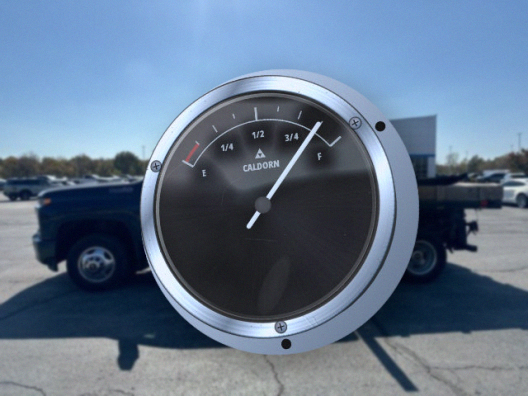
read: 0.875
